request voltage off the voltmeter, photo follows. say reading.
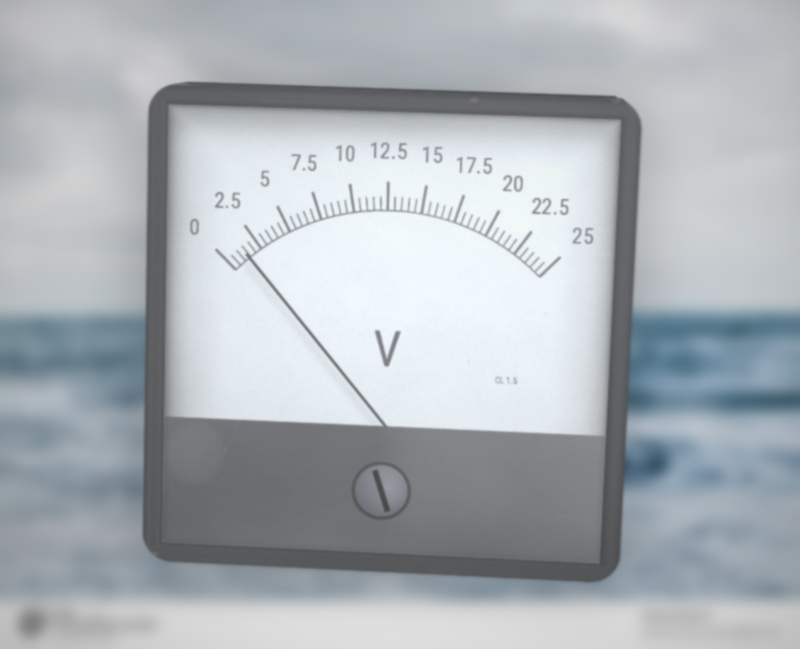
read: 1.5 V
